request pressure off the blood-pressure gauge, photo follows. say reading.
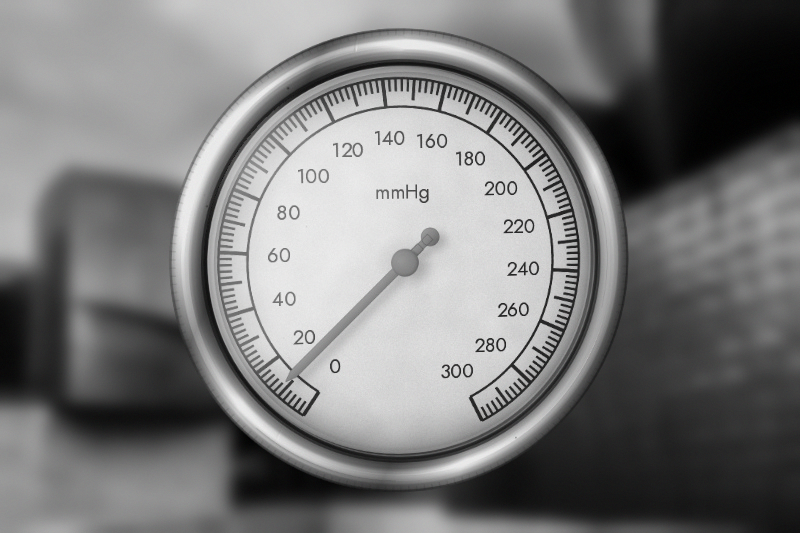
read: 12 mmHg
